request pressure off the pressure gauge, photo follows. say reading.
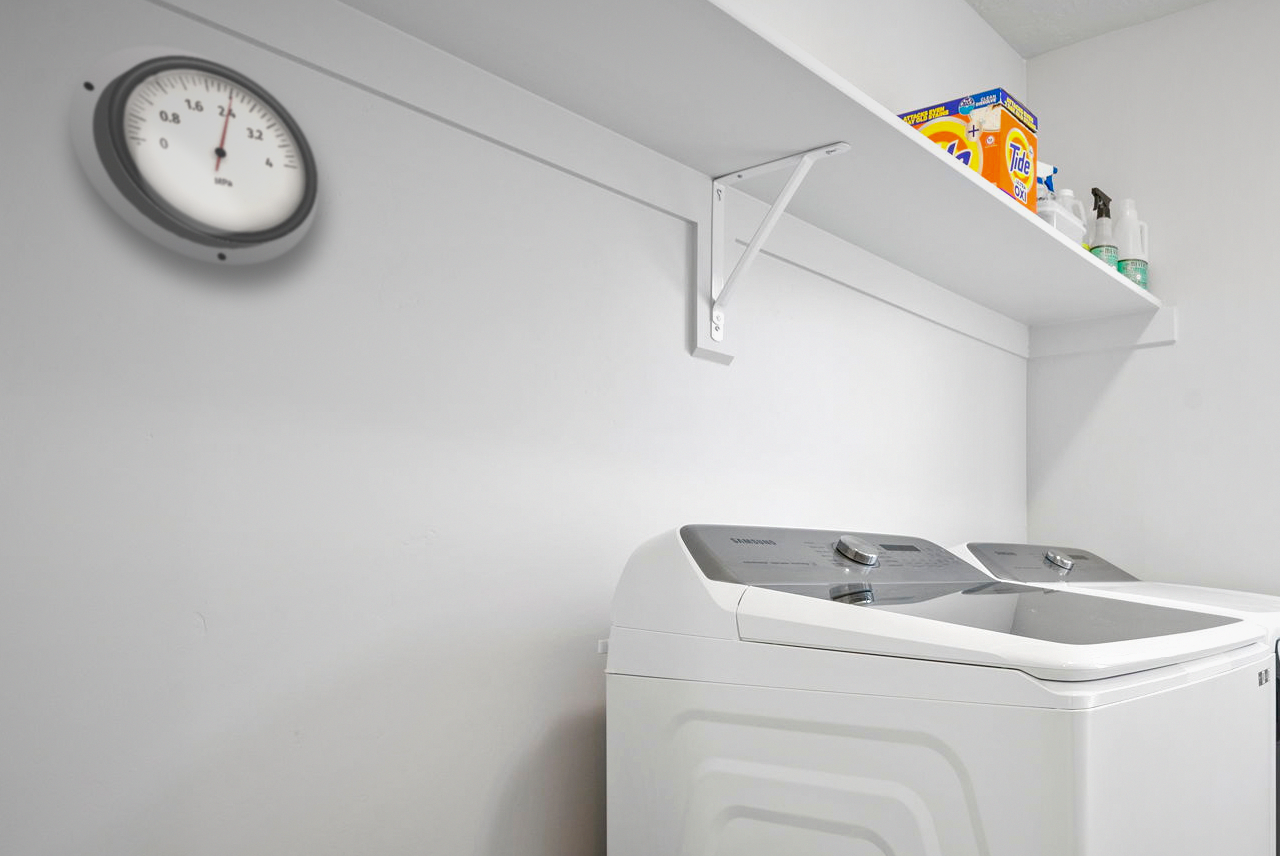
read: 2.4 MPa
